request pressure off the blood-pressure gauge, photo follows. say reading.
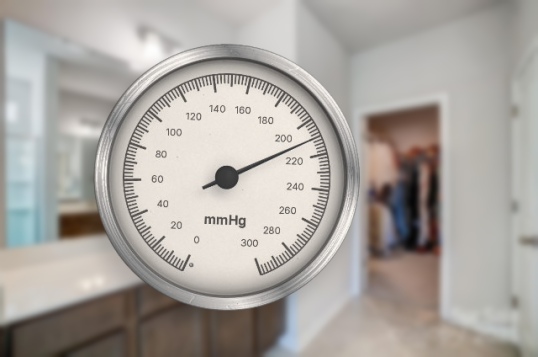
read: 210 mmHg
